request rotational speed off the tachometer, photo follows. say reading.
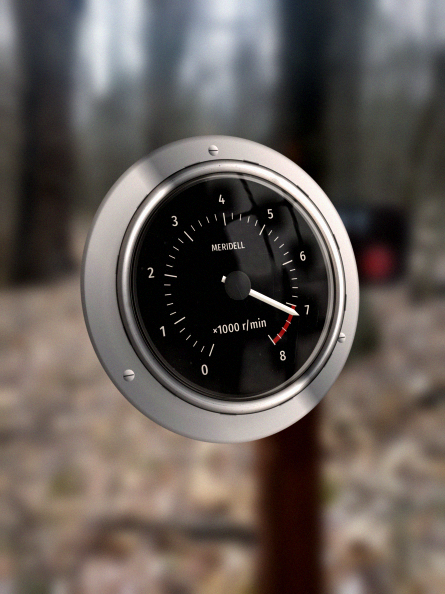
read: 7200 rpm
